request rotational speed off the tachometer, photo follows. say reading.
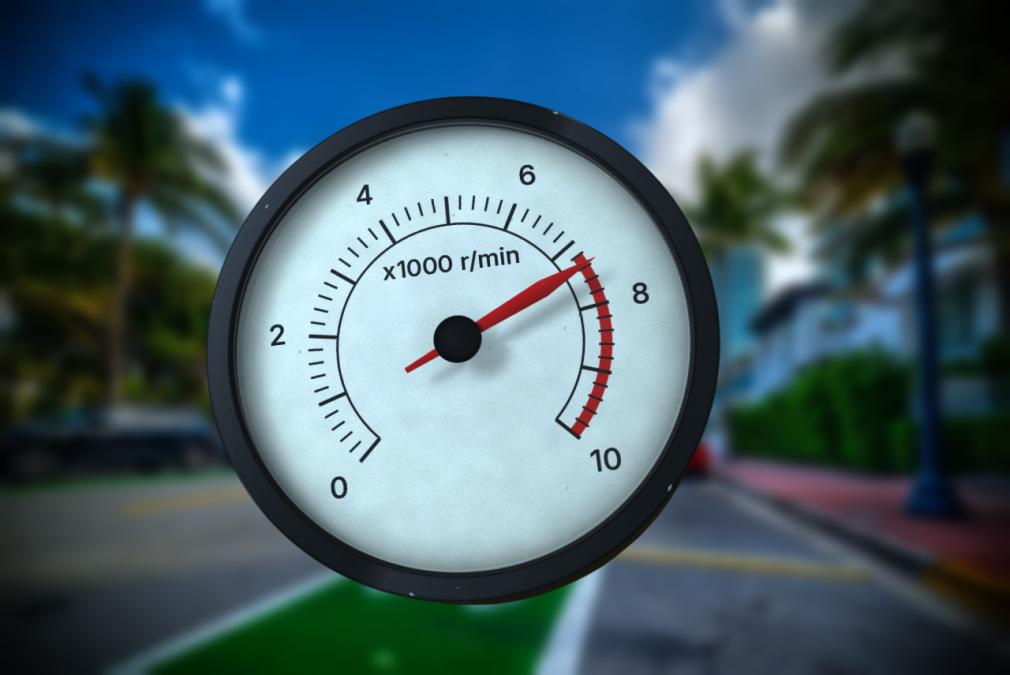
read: 7400 rpm
